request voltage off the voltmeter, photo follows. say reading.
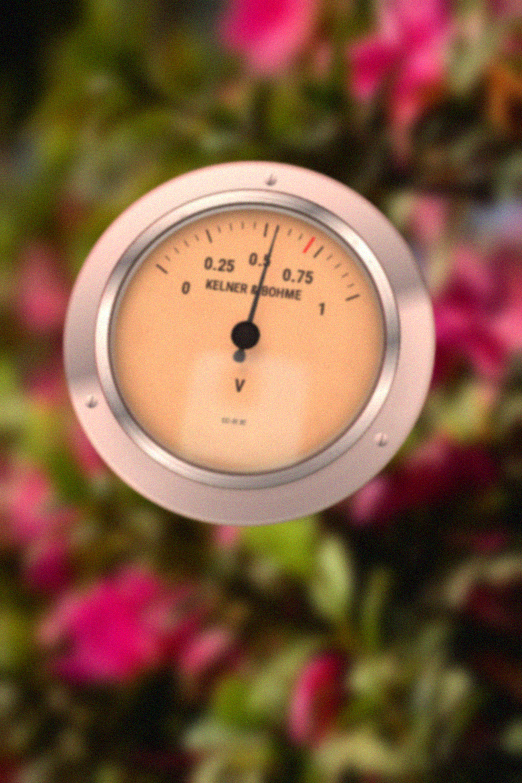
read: 0.55 V
